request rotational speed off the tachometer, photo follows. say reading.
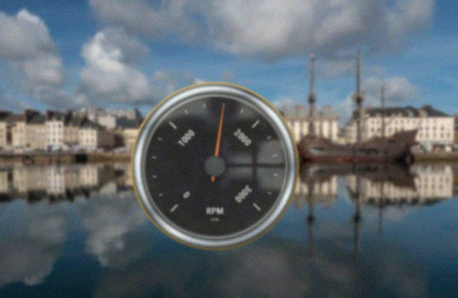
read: 1600 rpm
